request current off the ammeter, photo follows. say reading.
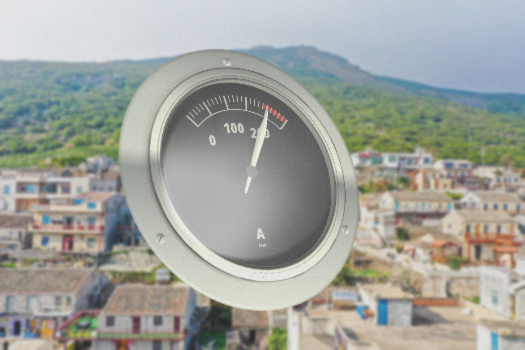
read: 200 A
